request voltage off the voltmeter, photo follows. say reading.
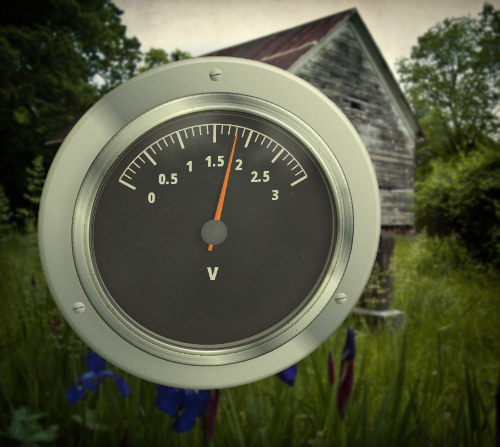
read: 1.8 V
